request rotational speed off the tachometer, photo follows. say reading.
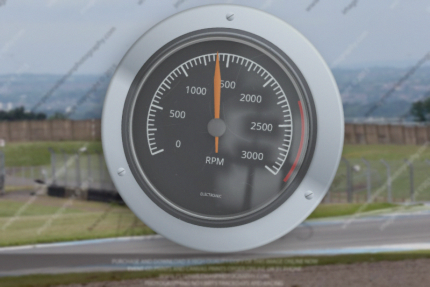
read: 1400 rpm
